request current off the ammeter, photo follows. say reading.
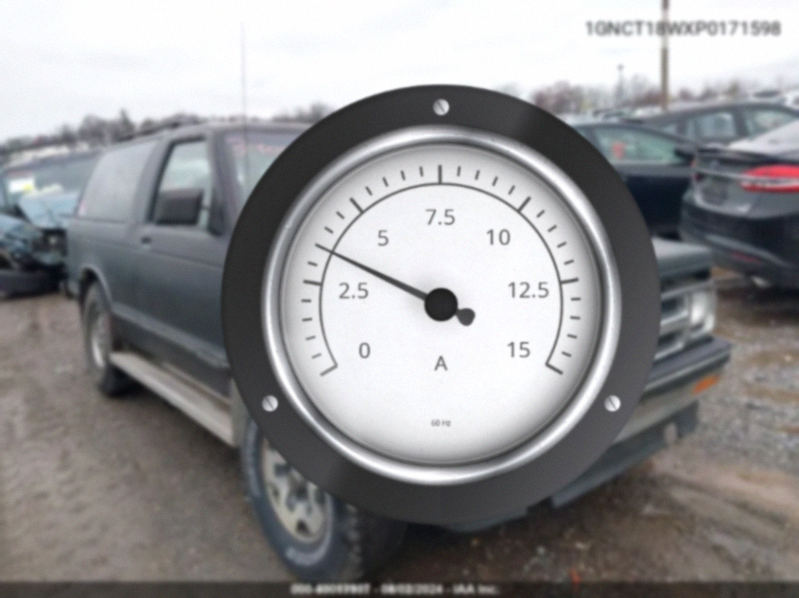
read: 3.5 A
